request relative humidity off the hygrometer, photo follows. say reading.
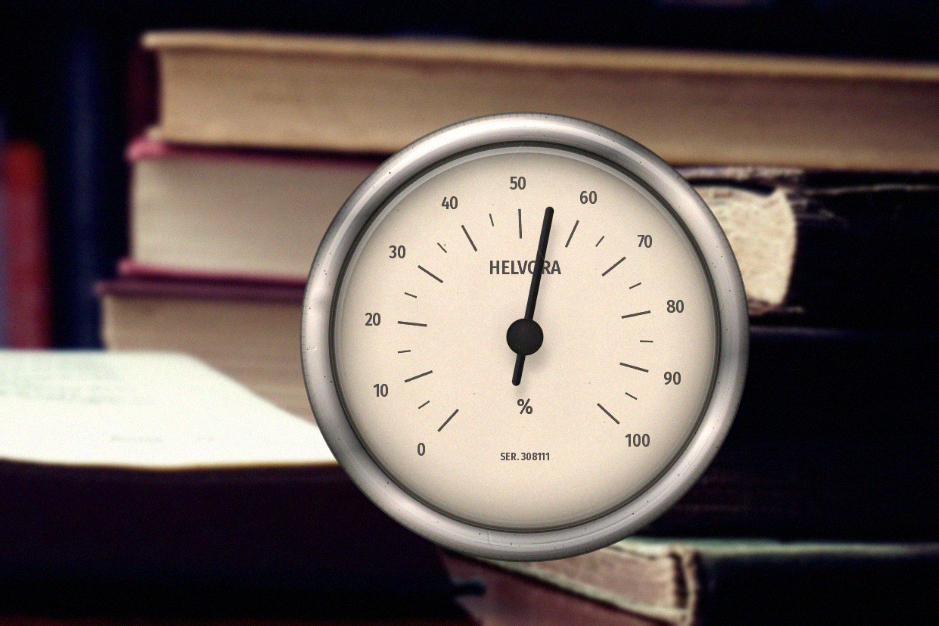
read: 55 %
